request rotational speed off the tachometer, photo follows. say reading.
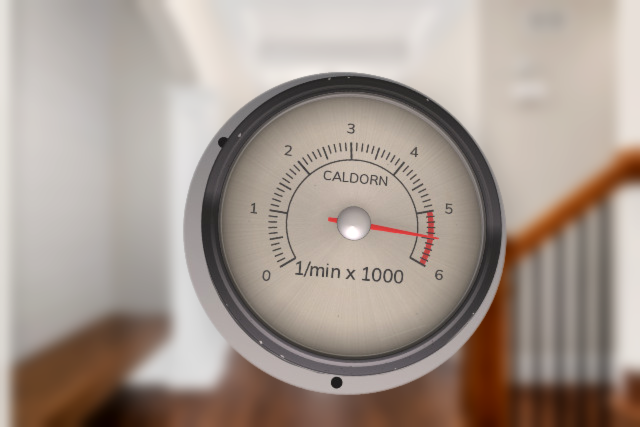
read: 5500 rpm
